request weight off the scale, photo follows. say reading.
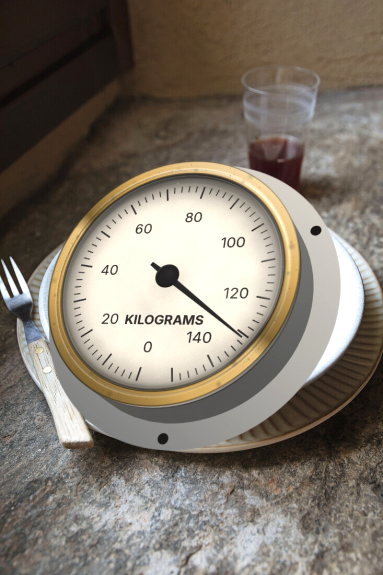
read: 131 kg
